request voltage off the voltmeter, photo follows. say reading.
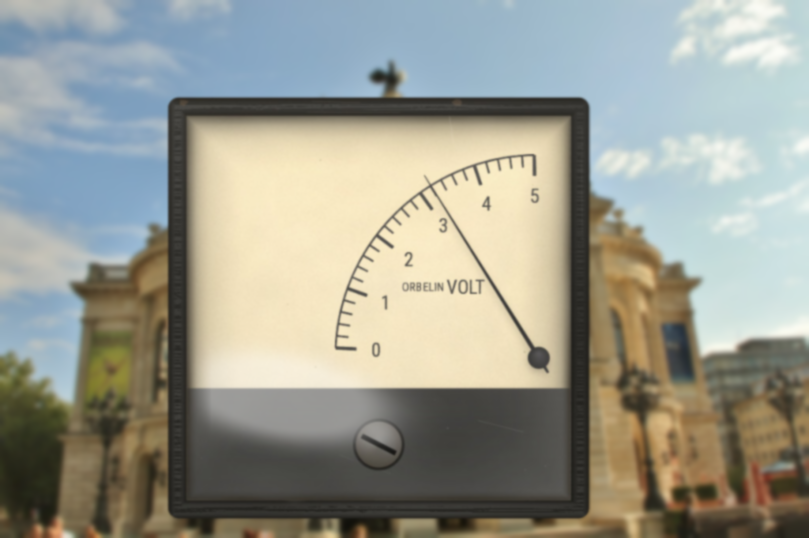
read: 3.2 V
